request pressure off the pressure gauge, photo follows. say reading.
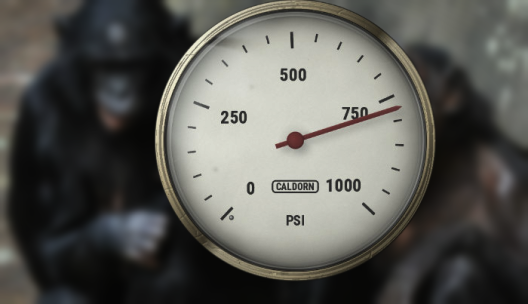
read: 775 psi
